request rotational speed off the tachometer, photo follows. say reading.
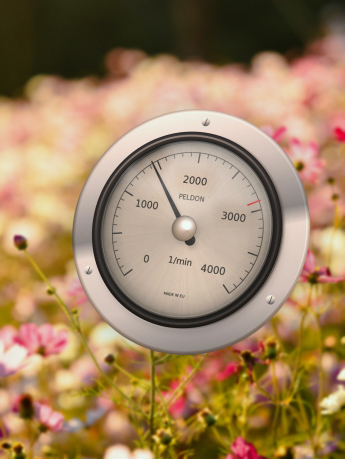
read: 1450 rpm
